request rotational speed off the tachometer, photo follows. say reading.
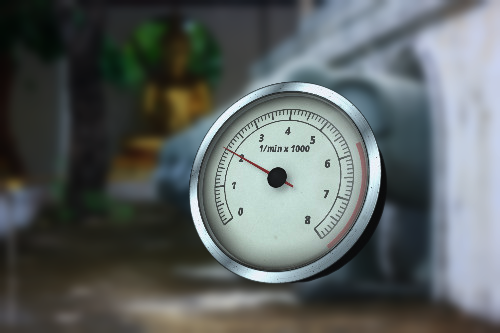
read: 2000 rpm
